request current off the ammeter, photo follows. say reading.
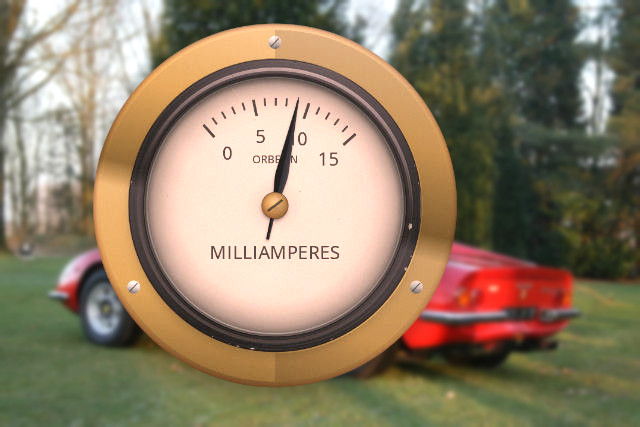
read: 9 mA
